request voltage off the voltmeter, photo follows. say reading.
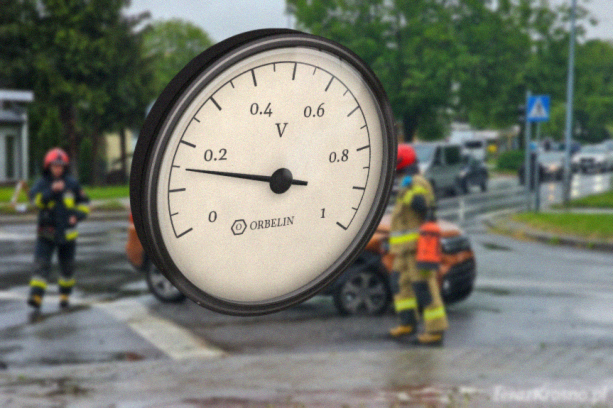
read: 0.15 V
